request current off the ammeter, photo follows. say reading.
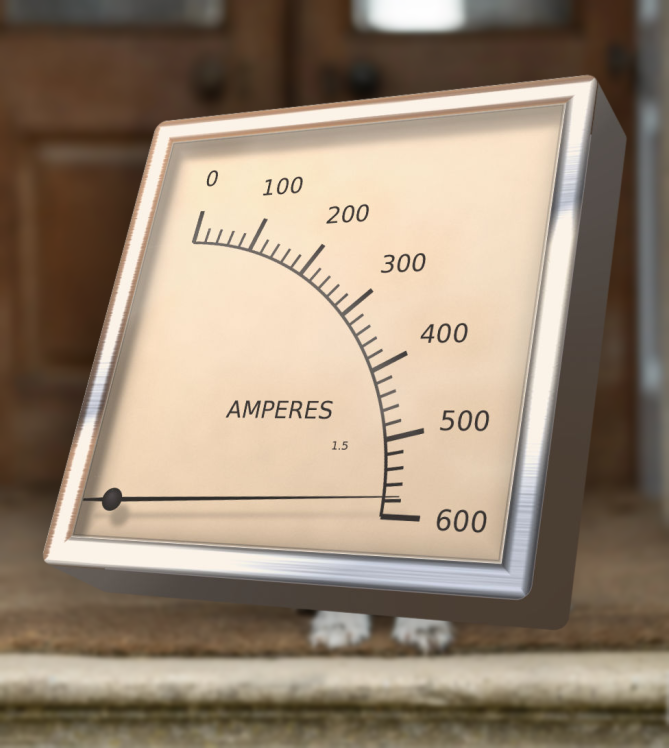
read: 580 A
